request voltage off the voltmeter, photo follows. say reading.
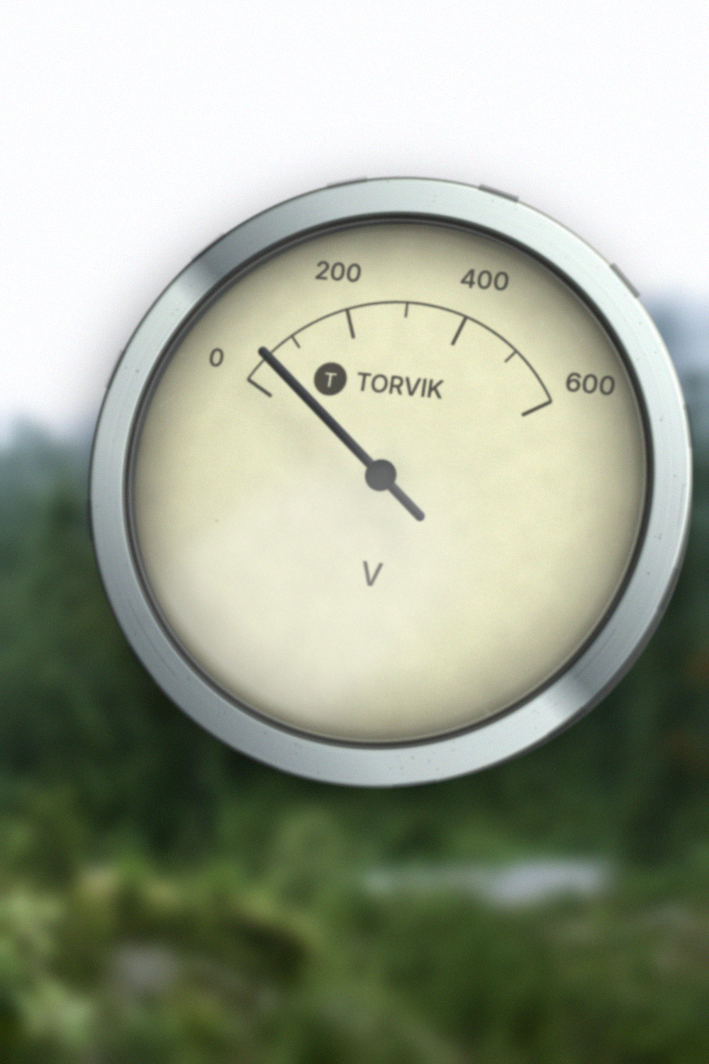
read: 50 V
